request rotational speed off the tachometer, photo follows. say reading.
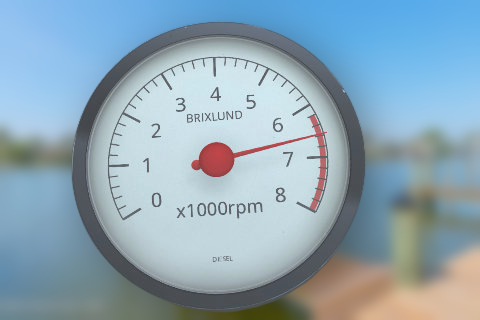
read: 6600 rpm
